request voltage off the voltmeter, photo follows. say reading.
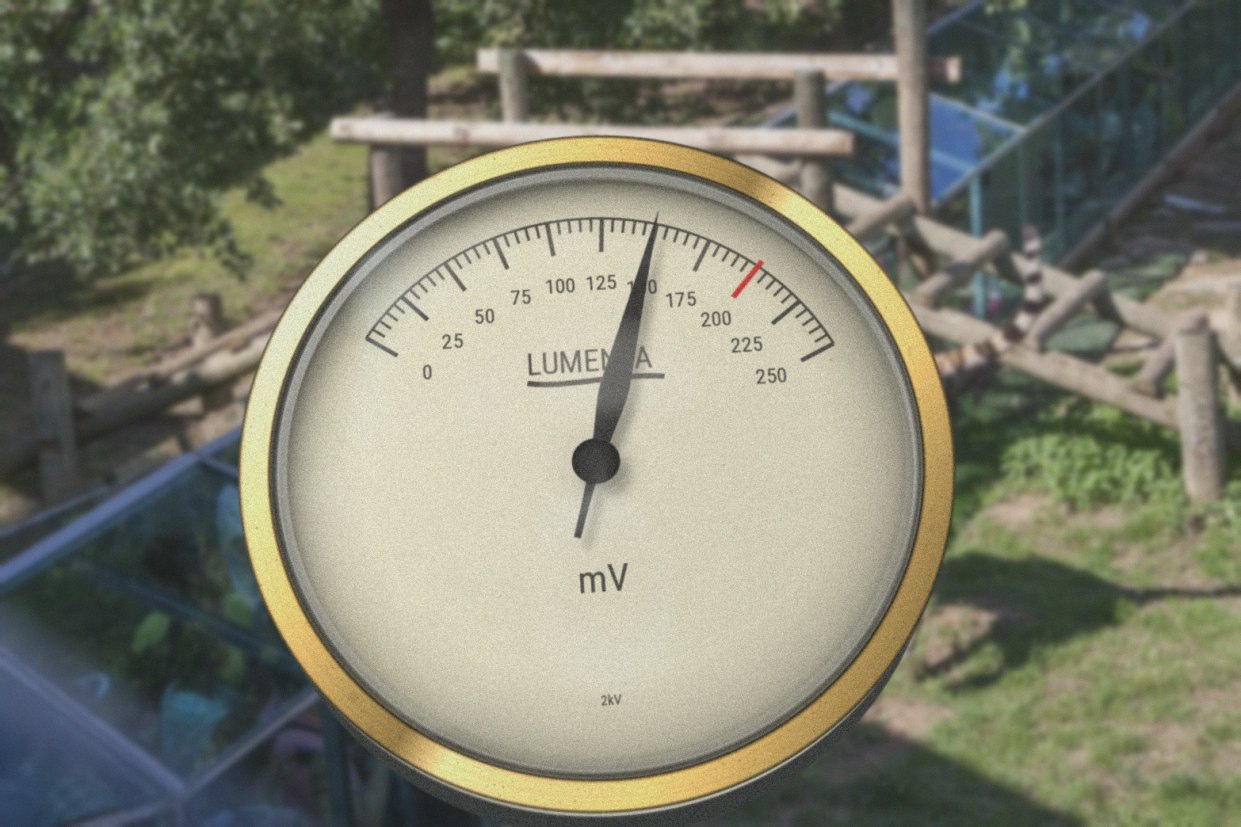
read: 150 mV
